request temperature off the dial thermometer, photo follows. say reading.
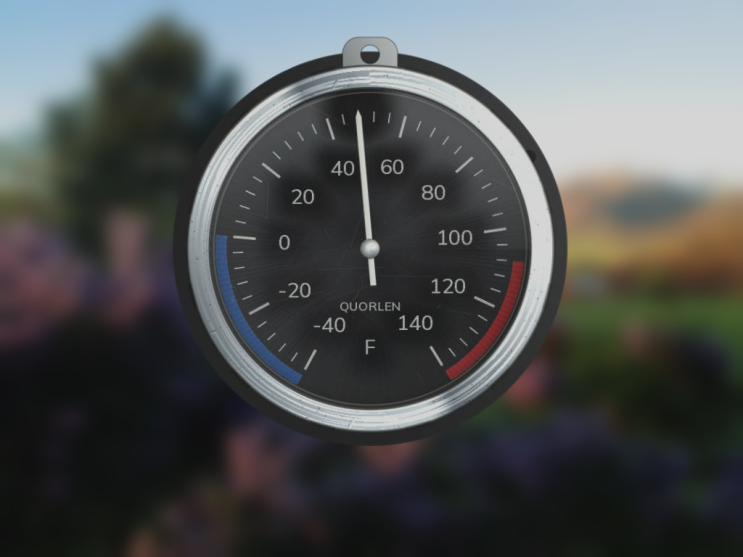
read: 48 °F
